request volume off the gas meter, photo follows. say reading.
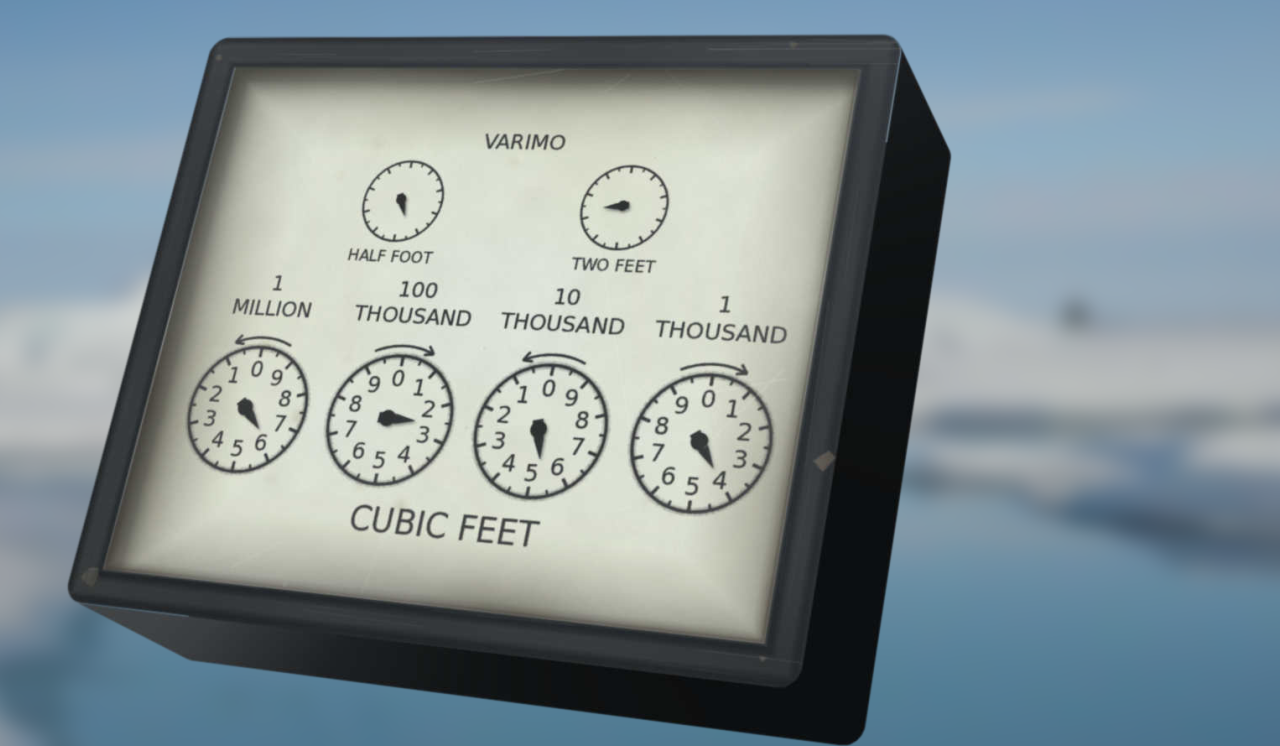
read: 625400 ft³
